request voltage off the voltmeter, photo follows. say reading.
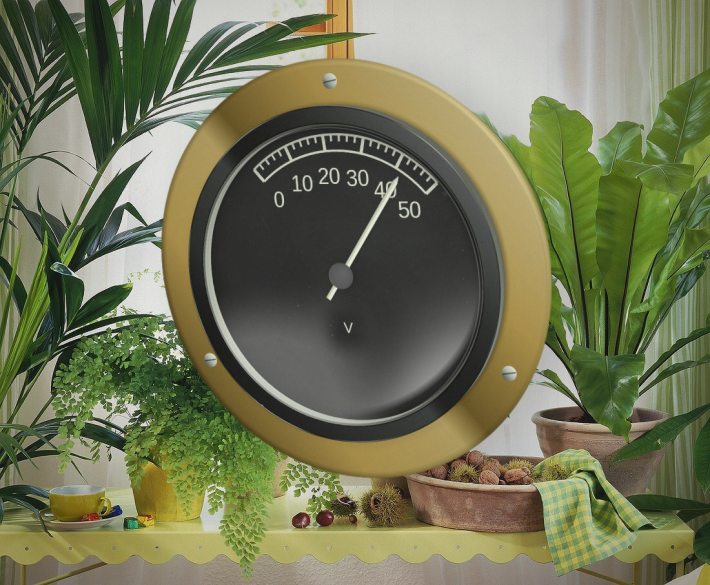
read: 42 V
